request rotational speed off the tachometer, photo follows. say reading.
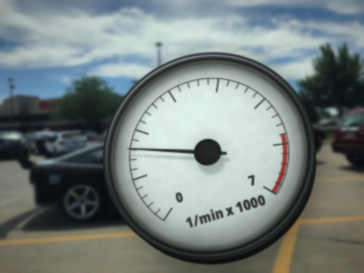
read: 1600 rpm
